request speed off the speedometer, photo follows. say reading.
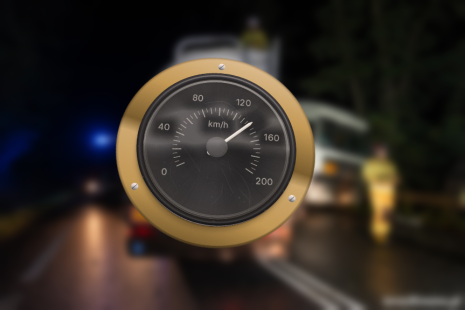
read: 140 km/h
